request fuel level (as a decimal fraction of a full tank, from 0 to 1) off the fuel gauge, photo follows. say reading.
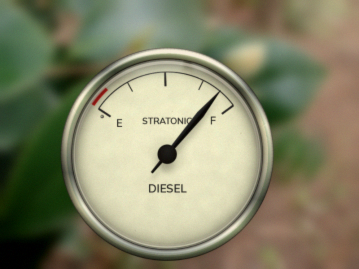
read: 0.875
